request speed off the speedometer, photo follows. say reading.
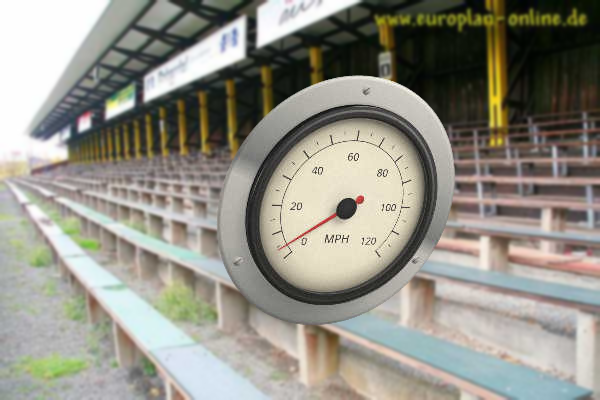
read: 5 mph
